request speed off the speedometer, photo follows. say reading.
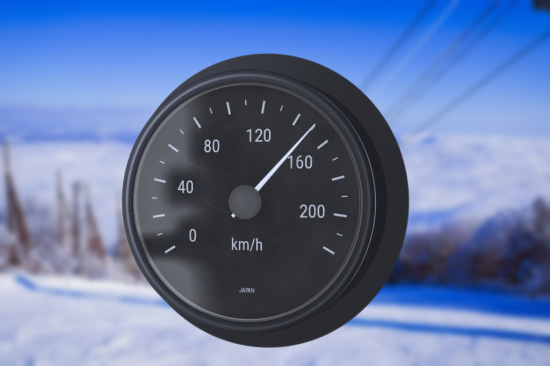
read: 150 km/h
